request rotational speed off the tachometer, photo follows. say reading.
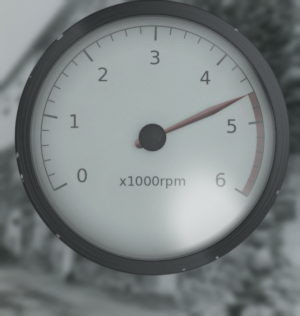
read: 4600 rpm
